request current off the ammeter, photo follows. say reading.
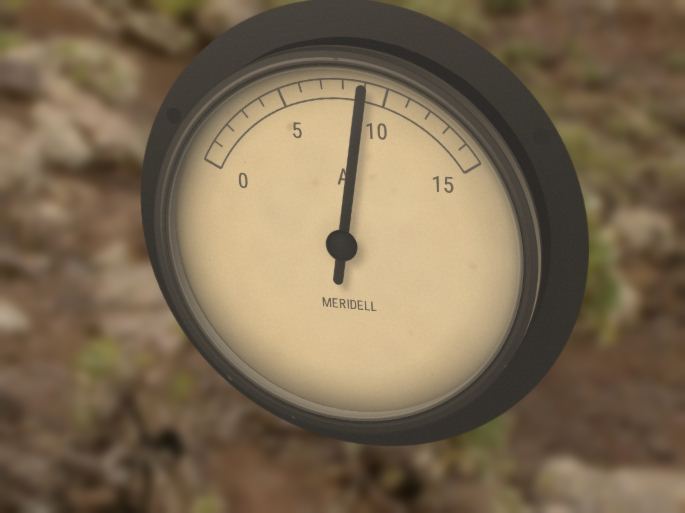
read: 9 A
